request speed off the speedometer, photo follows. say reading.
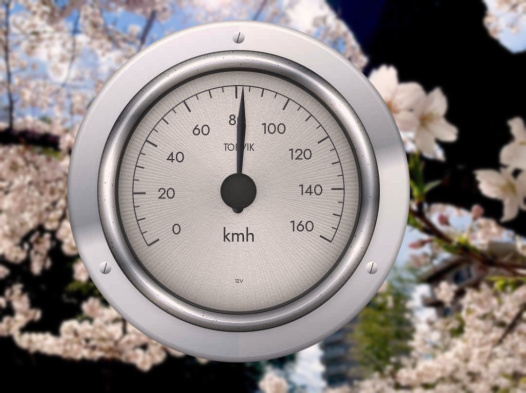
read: 82.5 km/h
